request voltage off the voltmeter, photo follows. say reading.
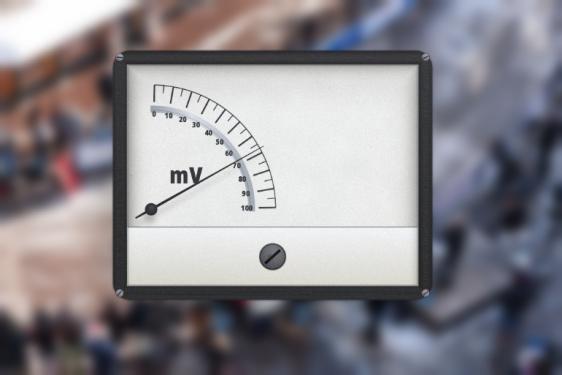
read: 67.5 mV
